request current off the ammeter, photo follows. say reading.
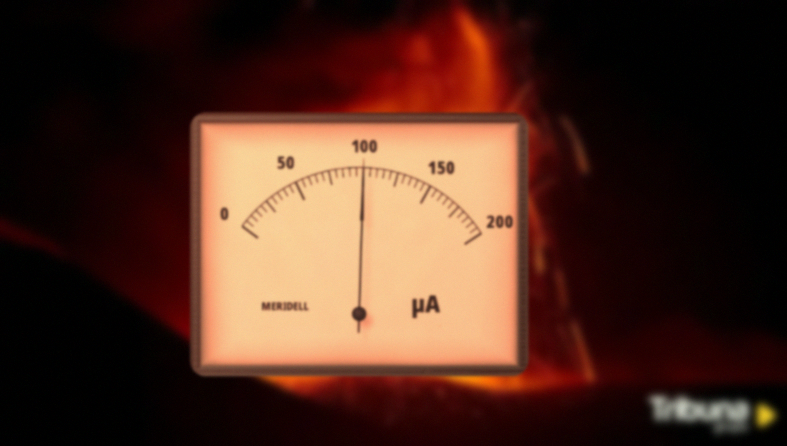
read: 100 µA
